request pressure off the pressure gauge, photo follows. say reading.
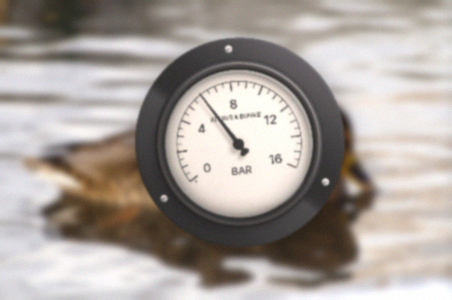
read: 6 bar
